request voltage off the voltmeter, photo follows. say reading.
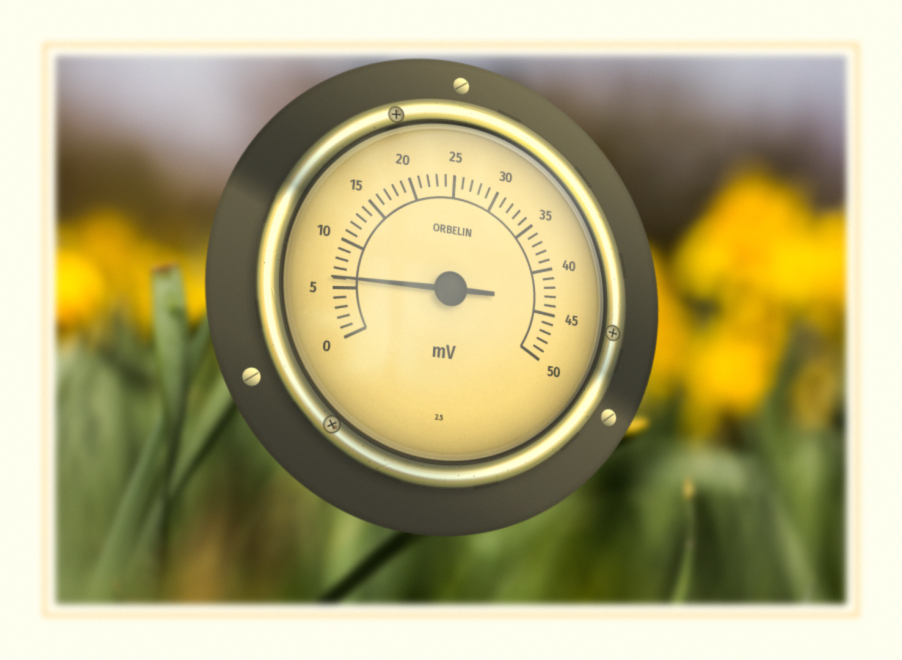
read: 6 mV
